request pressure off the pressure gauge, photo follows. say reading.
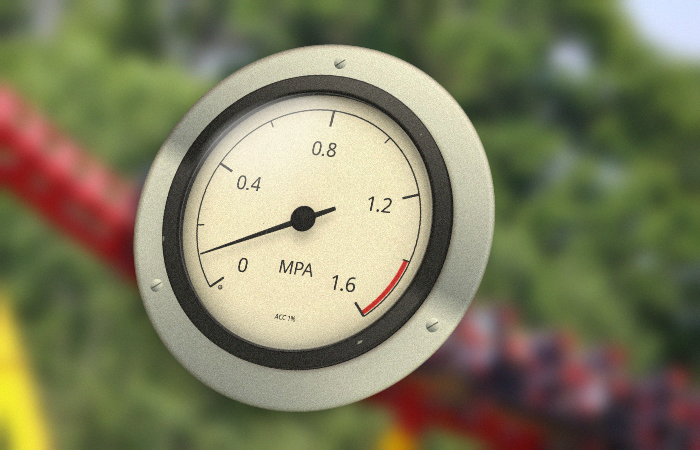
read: 0.1 MPa
